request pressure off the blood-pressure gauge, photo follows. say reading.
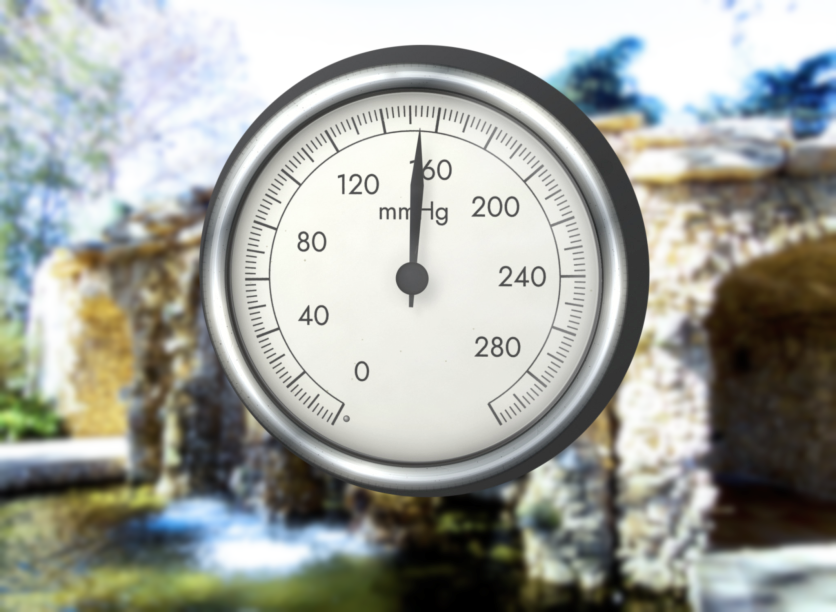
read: 154 mmHg
